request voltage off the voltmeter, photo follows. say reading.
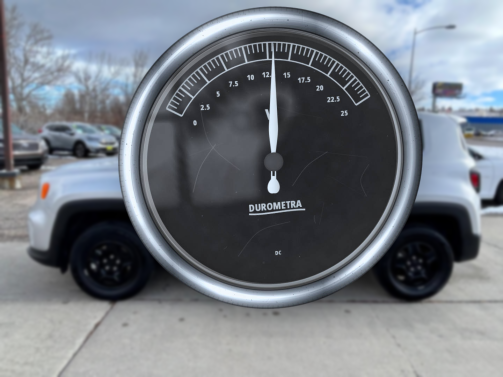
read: 13 V
